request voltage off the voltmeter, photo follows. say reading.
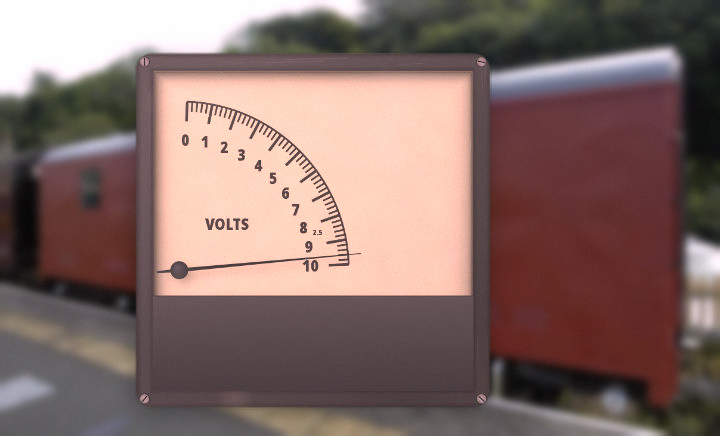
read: 9.6 V
